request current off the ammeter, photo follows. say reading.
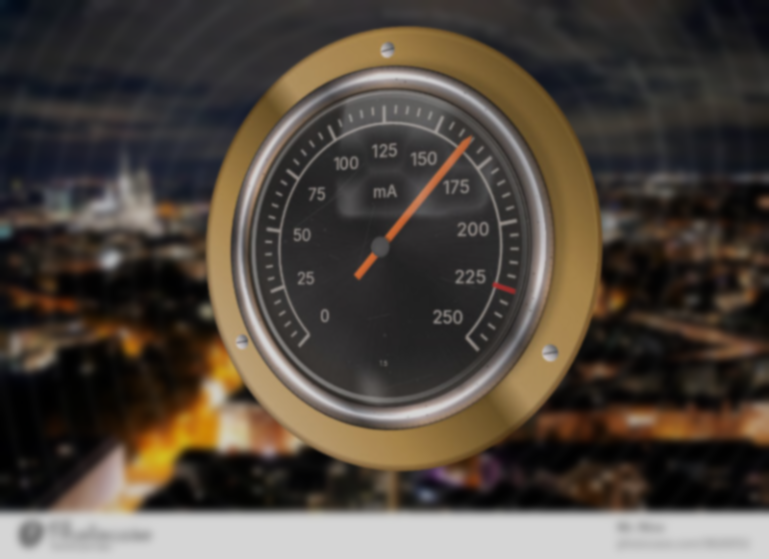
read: 165 mA
